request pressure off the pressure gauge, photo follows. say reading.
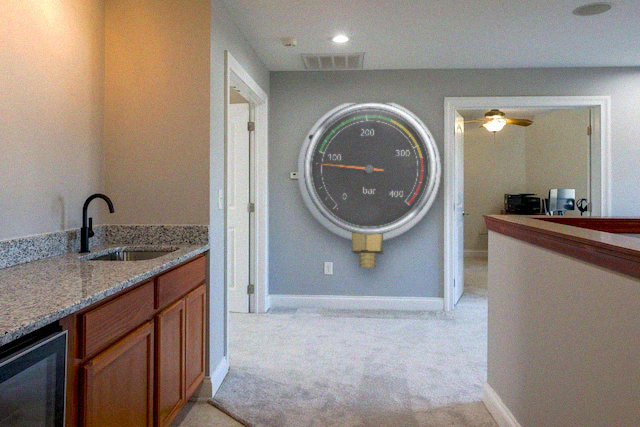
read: 80 bar
